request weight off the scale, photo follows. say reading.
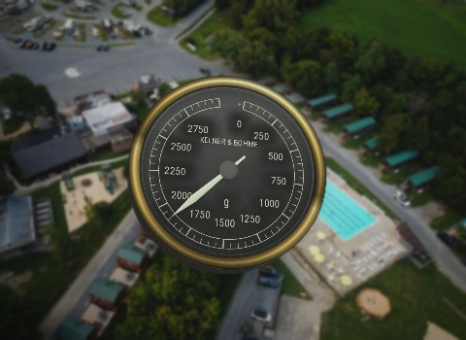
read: 1900 g
